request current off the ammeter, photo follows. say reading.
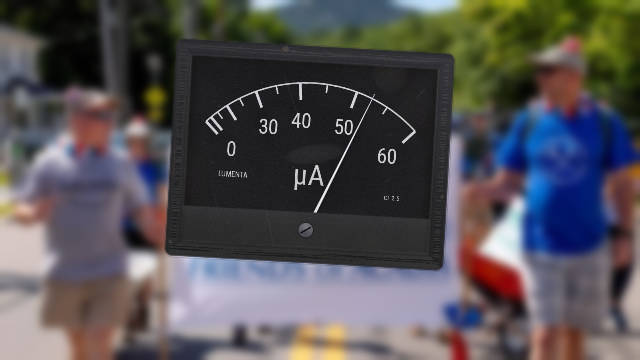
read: 52.5 µA
